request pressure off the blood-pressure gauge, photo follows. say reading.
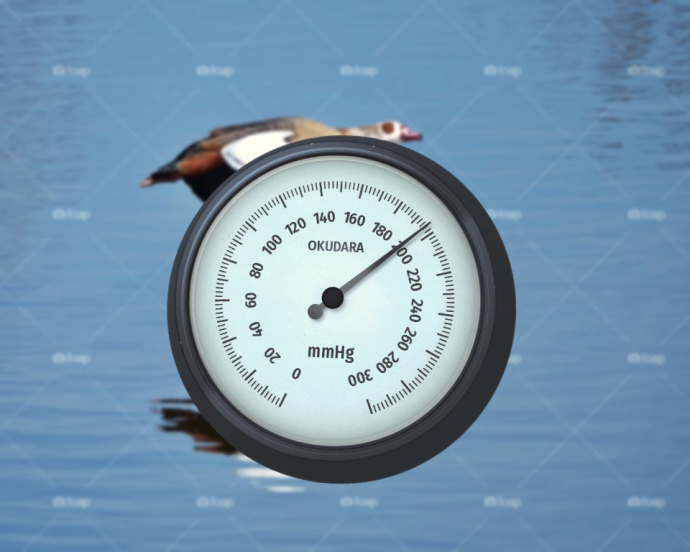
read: 196 mmHg
